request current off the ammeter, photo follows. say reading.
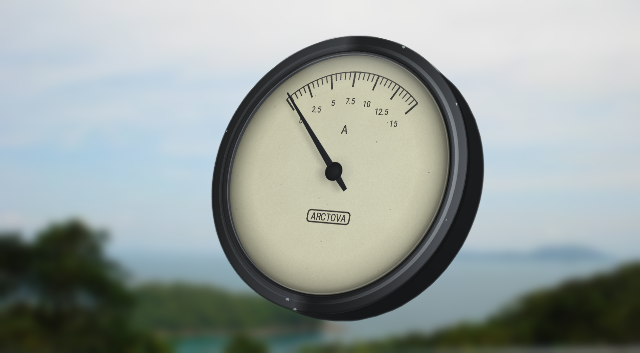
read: 0.5 A
